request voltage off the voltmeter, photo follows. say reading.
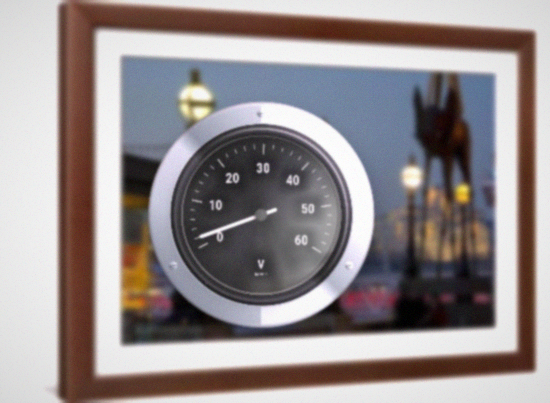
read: 2 V
